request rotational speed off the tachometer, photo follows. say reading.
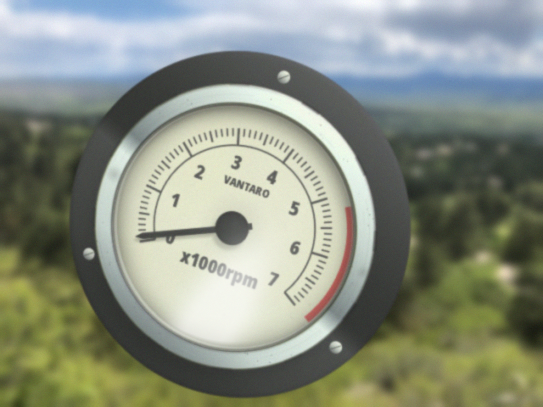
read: 100 rpm
